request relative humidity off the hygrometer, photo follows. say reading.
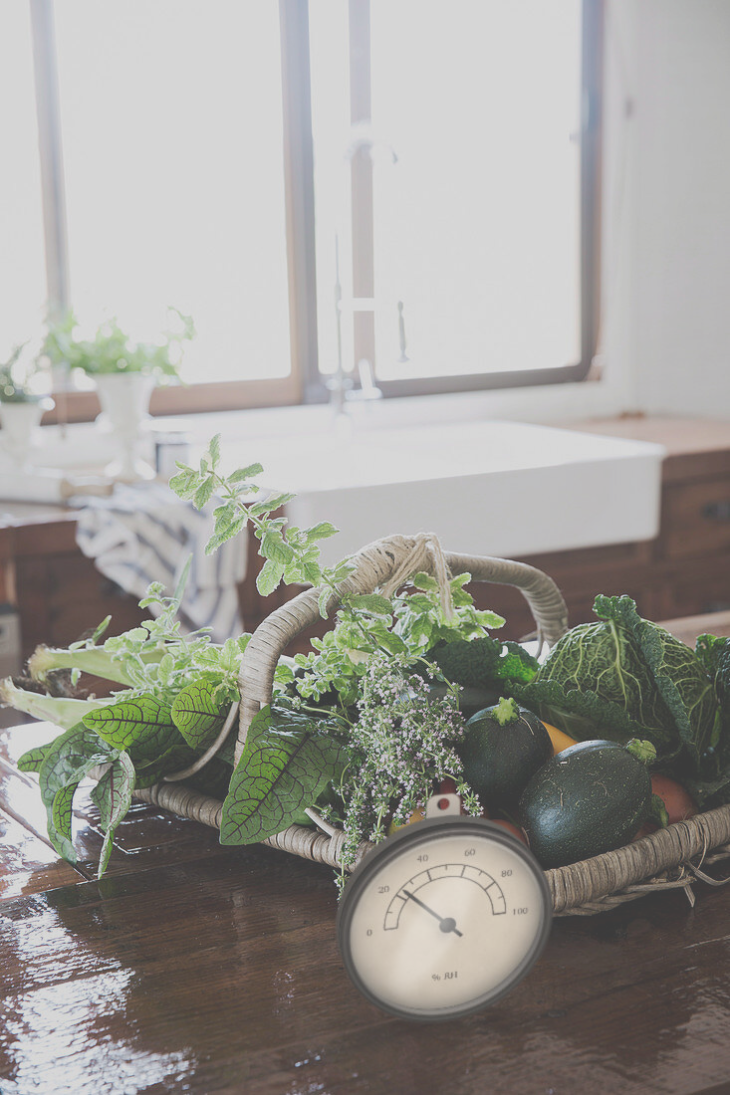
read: 25 %
